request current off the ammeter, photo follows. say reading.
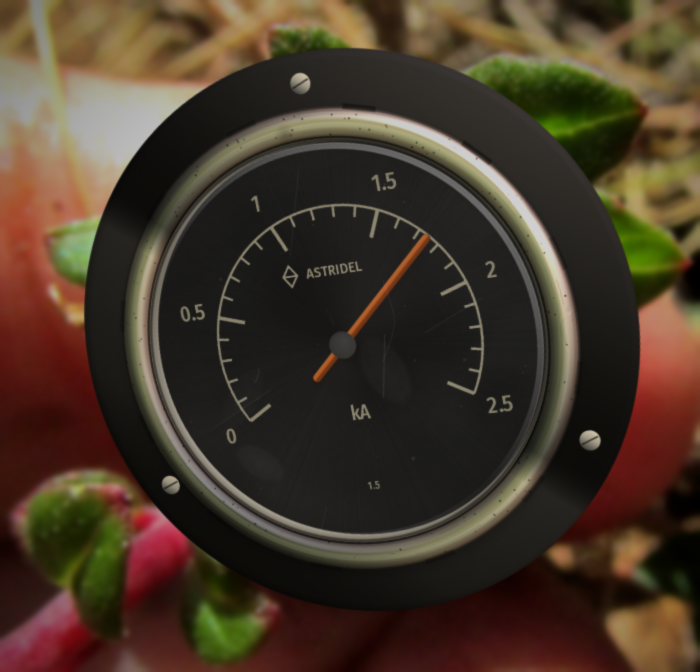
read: 1.75 kA
